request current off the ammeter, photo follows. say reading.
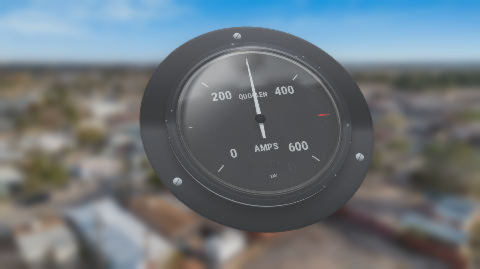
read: 300 A
